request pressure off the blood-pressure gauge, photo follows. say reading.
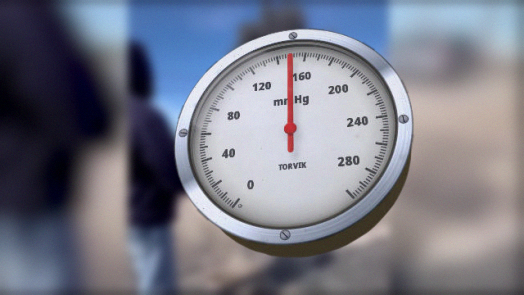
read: 150 mmHg
